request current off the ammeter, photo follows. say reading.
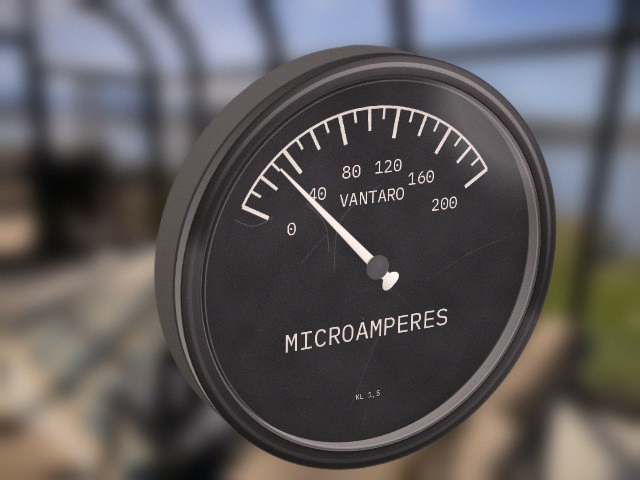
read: 30 µA
